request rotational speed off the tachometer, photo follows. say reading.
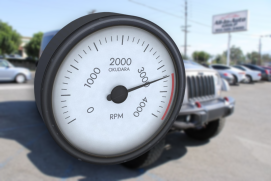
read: 3200 rpm
